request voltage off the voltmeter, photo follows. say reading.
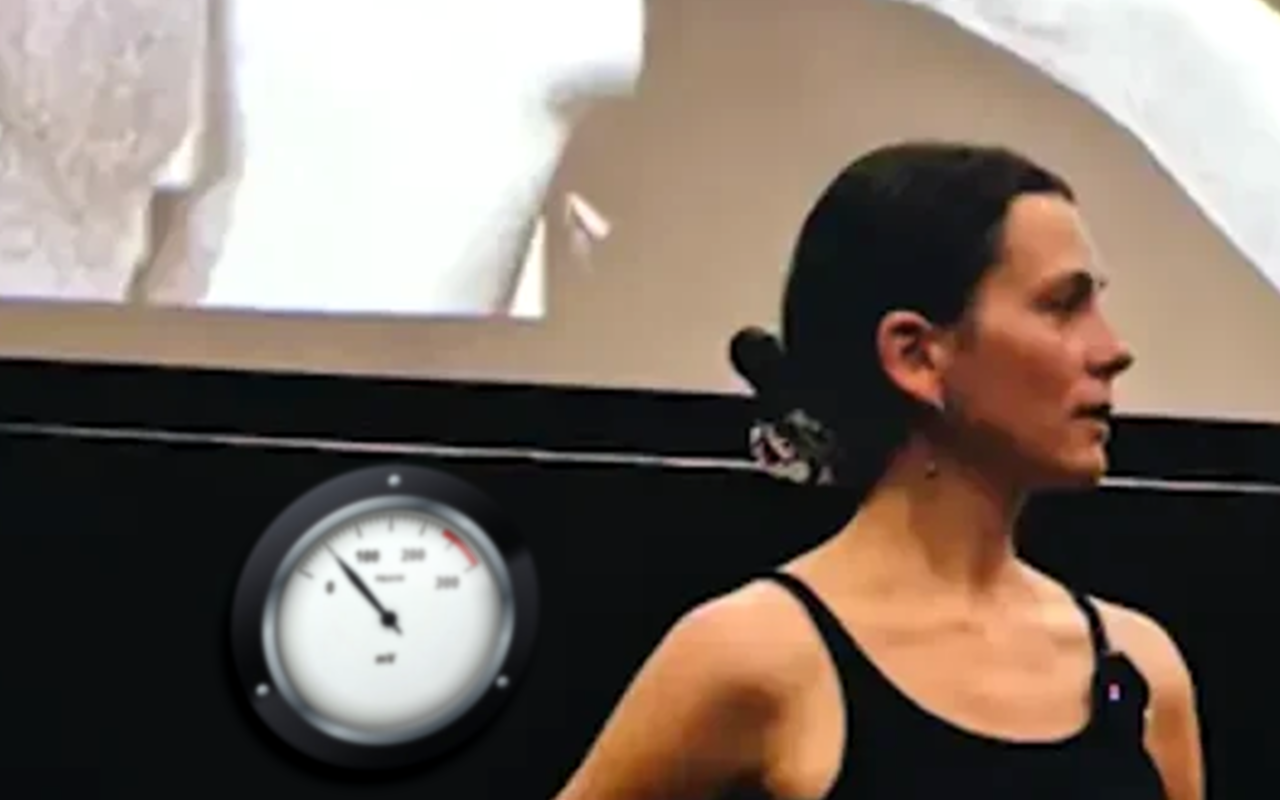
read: 50 mV
